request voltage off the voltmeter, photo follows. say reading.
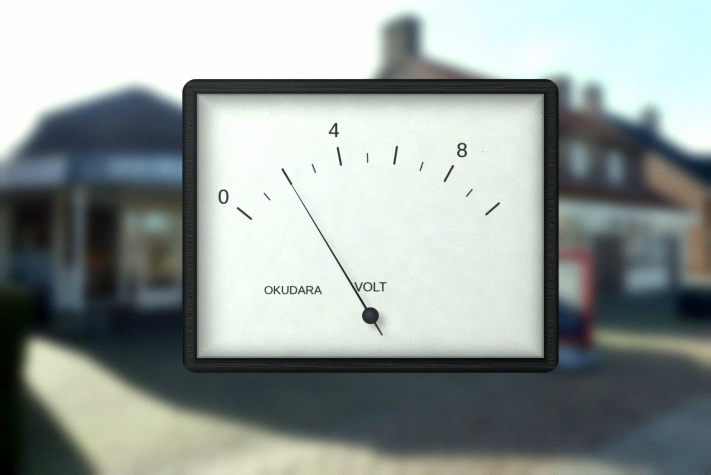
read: 2 V
